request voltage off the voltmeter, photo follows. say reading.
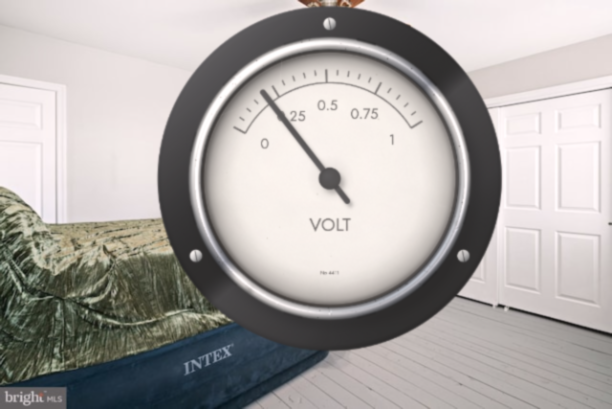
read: 0.2 V
